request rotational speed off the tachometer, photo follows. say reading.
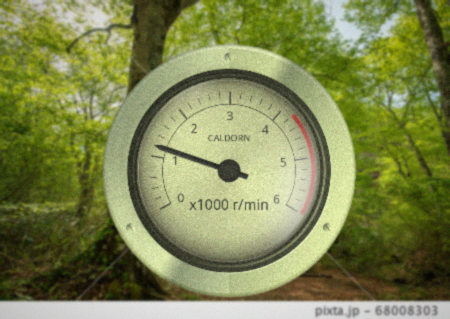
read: 1200 rpm
